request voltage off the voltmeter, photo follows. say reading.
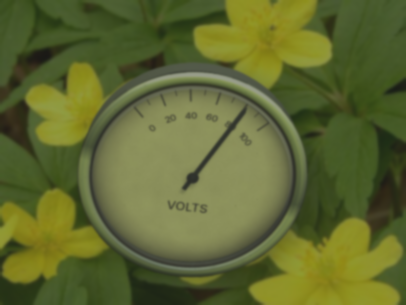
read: 80 V
